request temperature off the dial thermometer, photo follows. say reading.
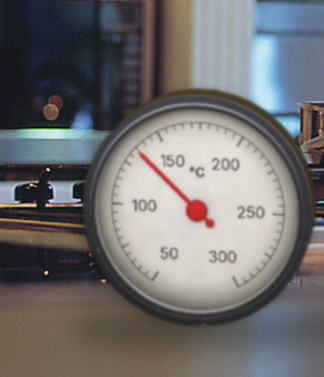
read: 135 °C
